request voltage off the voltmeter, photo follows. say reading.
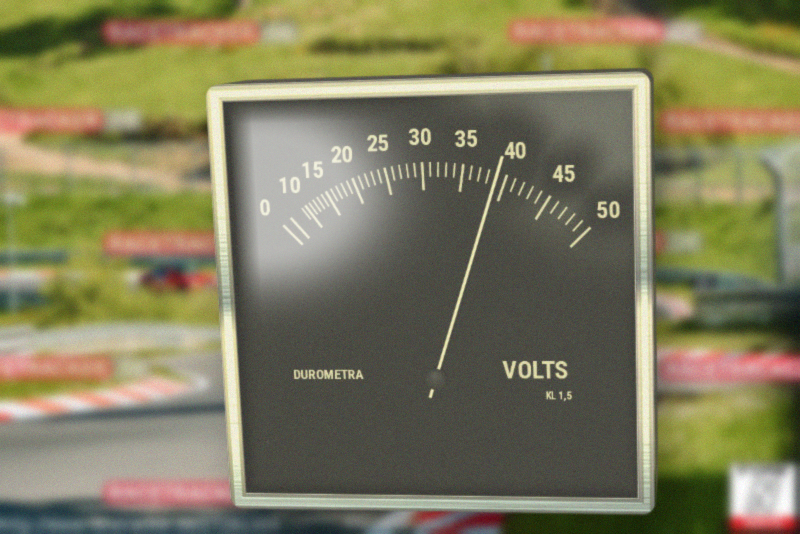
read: 39 V
